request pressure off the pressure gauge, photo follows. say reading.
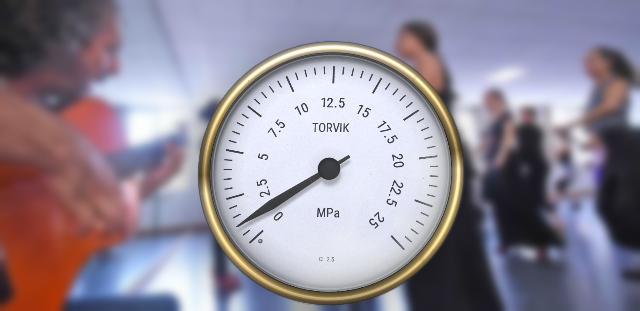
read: 1 MPa
